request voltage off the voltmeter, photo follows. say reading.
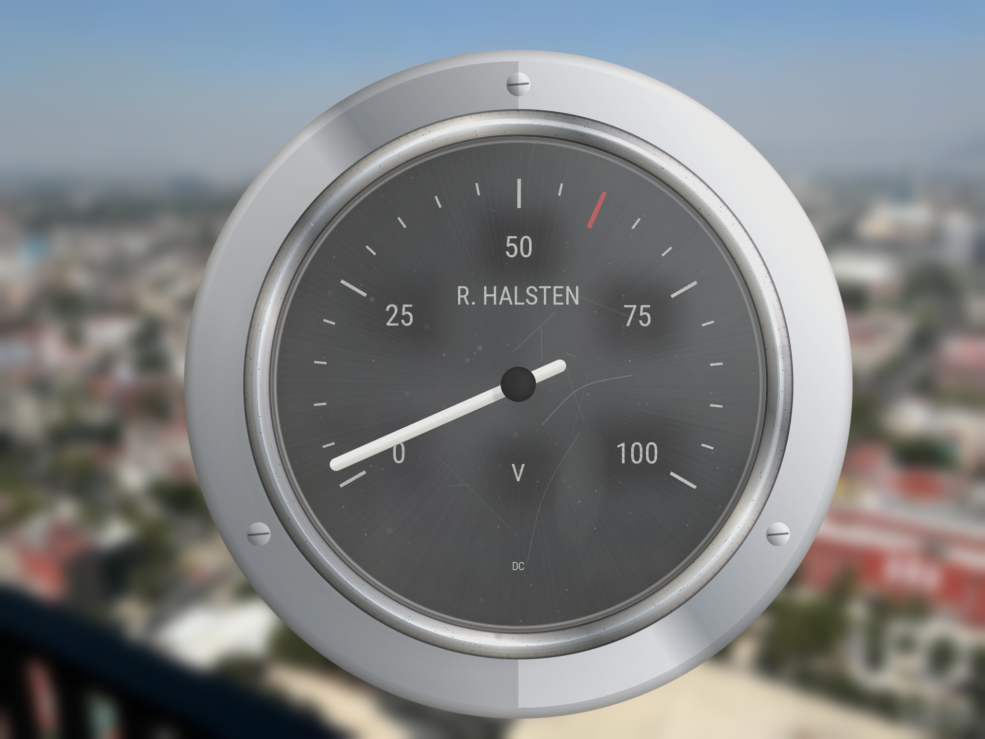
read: 2.5 V
